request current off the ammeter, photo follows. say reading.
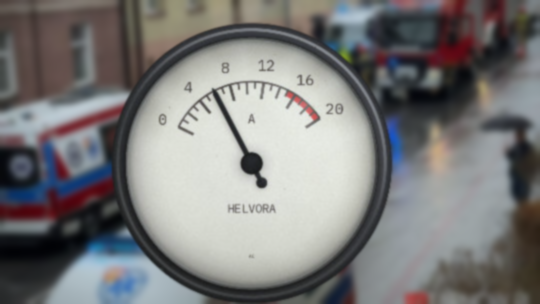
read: 6 A
